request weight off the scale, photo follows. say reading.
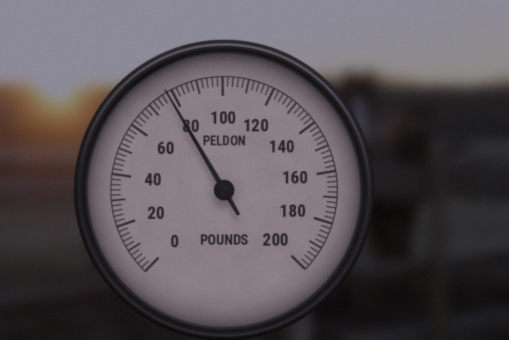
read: 78 lb
